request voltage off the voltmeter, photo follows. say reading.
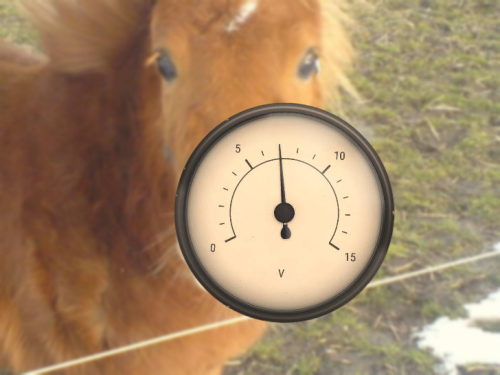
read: 7 V
